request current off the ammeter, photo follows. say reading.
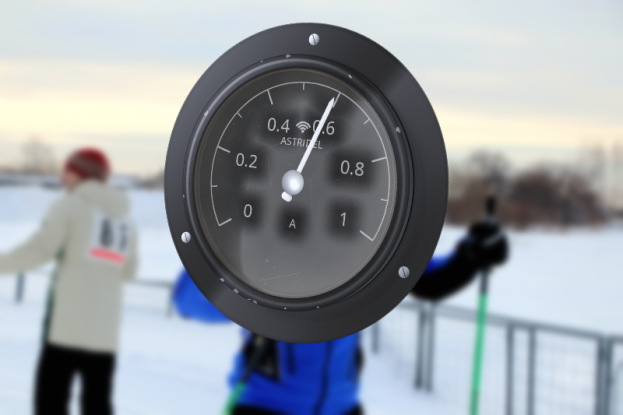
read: 0.6 A
